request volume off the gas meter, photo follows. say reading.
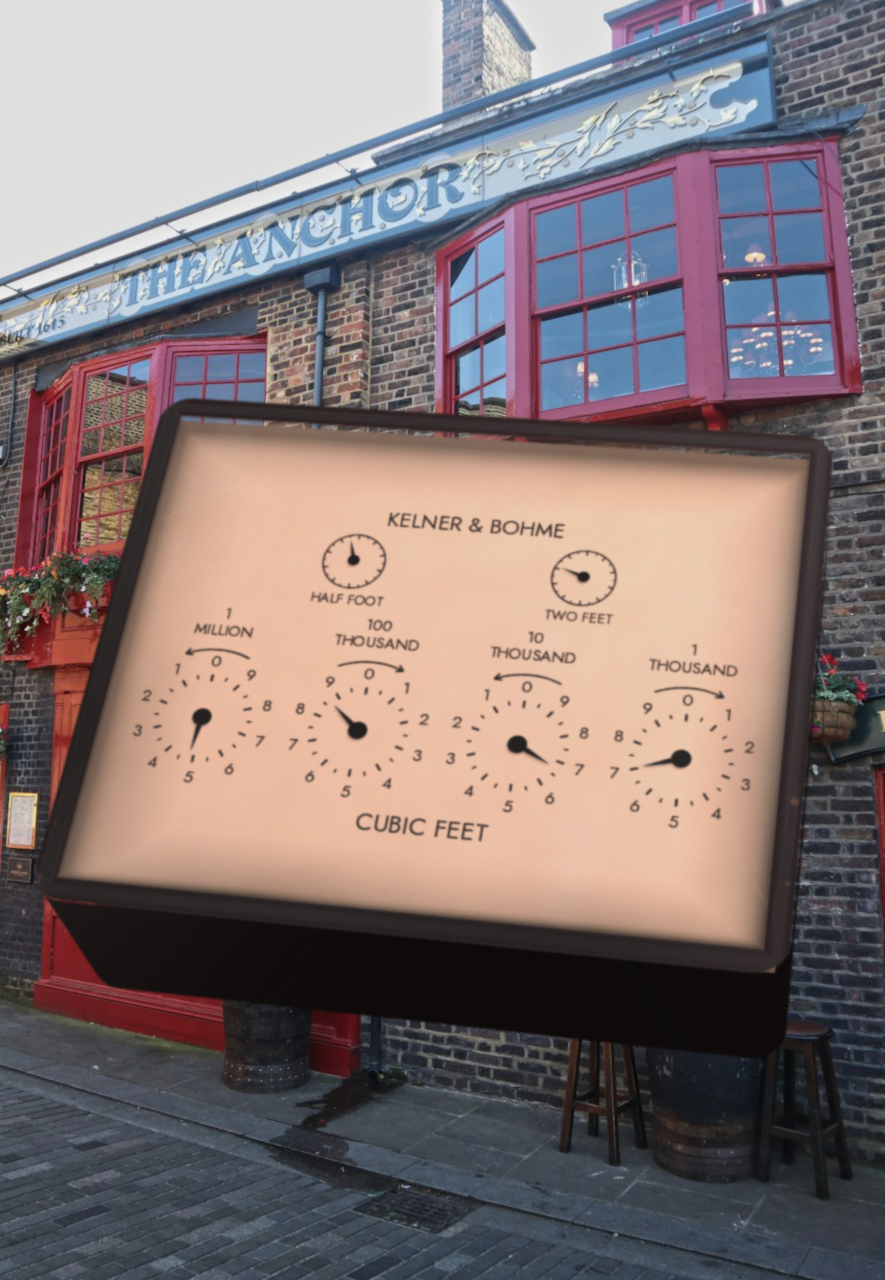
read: 486700 ft³
